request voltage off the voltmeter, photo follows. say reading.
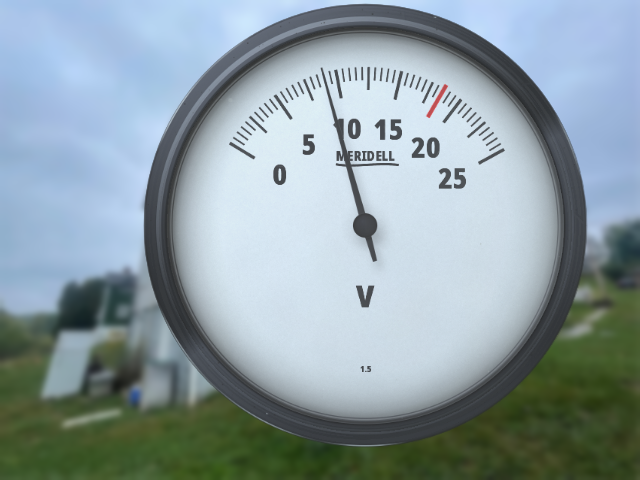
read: 9 V
